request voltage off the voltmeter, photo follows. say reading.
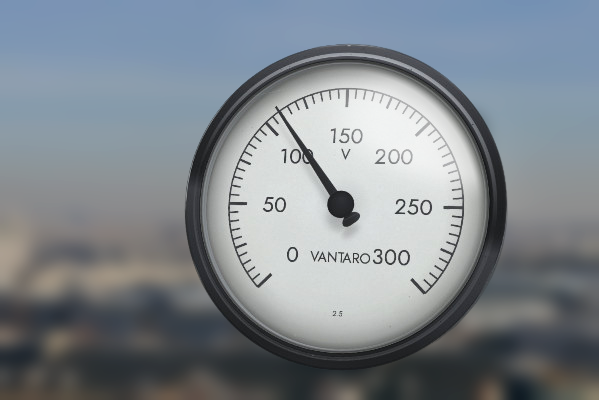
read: 110 V
